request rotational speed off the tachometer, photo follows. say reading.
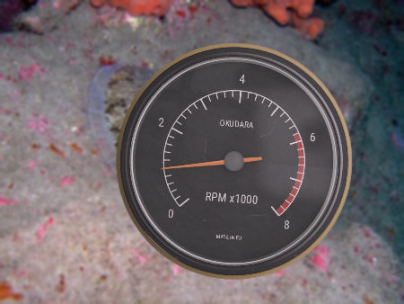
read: 1000 rpm
